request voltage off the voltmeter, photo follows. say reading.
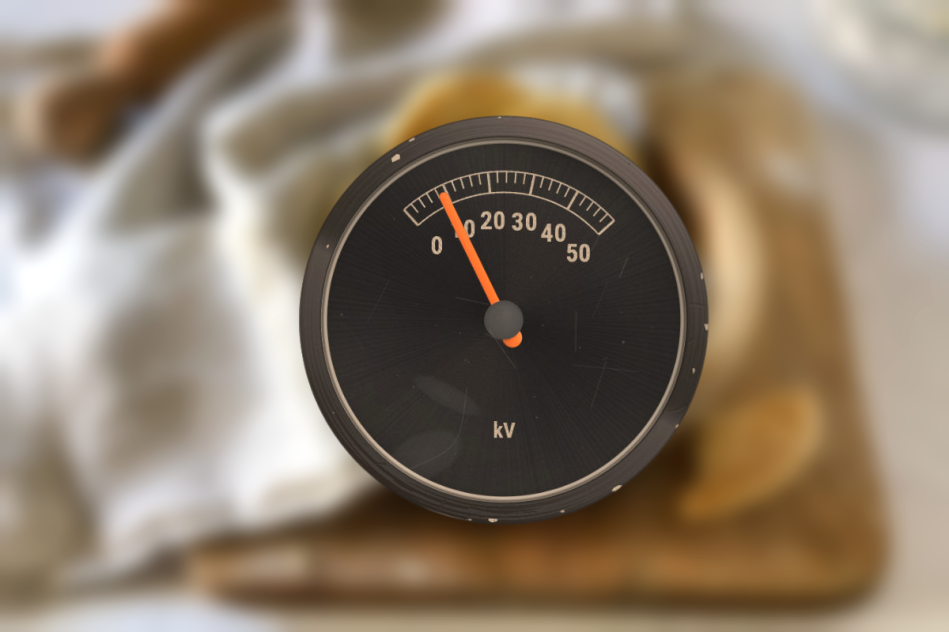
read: 9 kV
